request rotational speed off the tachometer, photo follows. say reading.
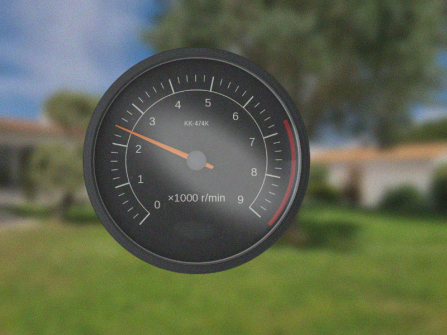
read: 2400 rpm
